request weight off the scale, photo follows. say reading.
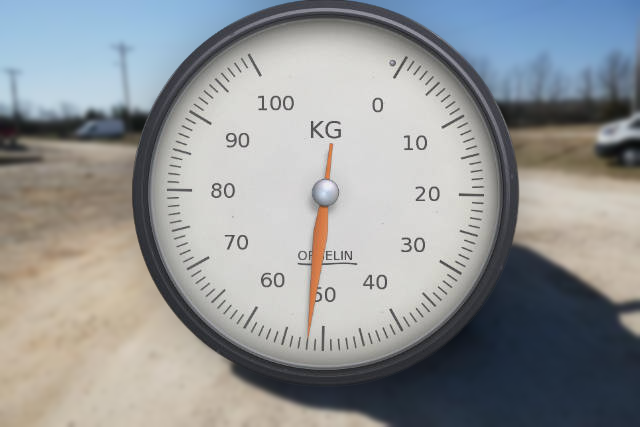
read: 52 kg
